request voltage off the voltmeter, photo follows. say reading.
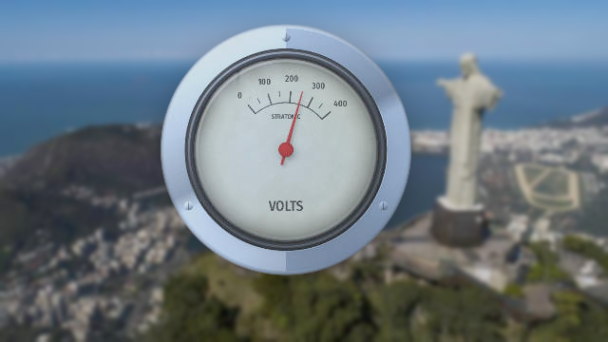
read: 250 V
